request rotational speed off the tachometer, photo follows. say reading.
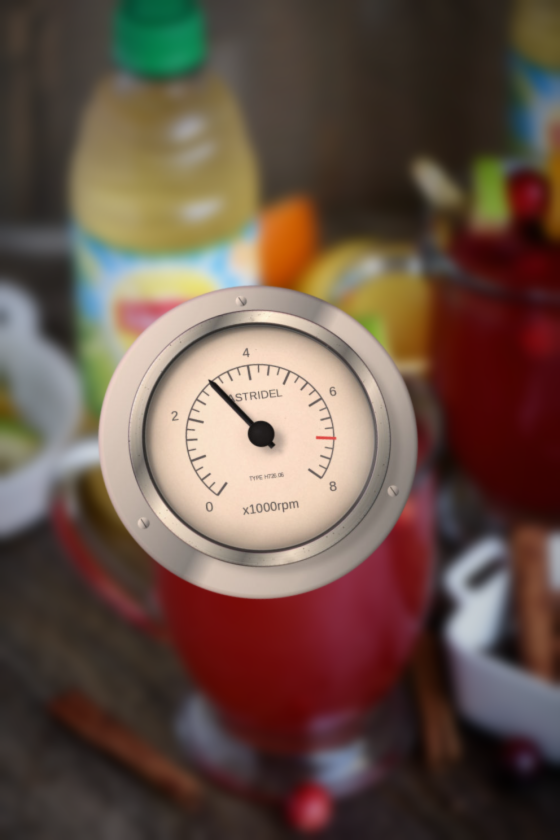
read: 3000 rpm
